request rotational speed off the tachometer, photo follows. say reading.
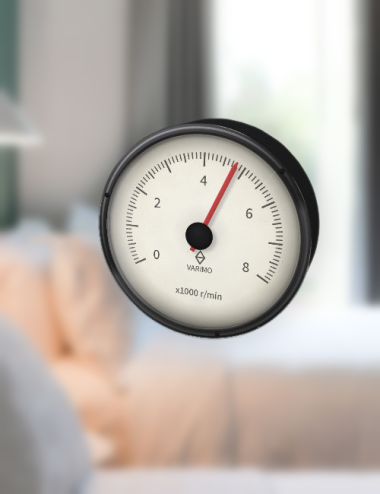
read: 4800 rpm
